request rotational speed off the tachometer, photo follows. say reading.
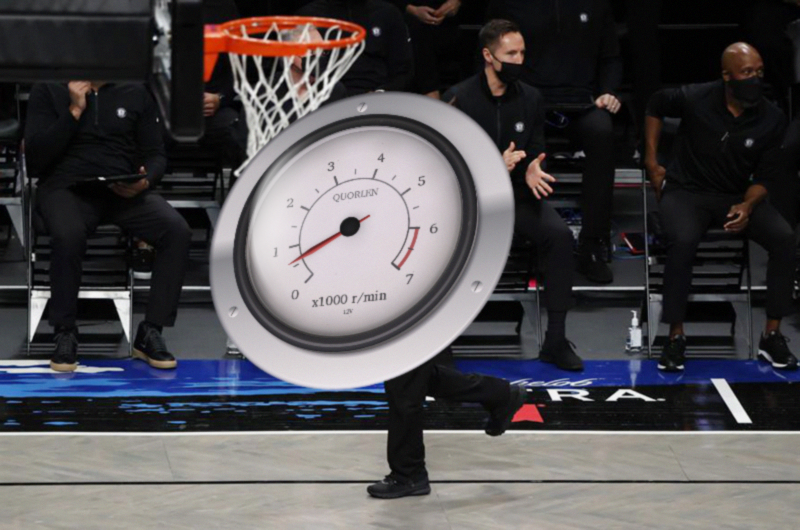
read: 500 rpm
